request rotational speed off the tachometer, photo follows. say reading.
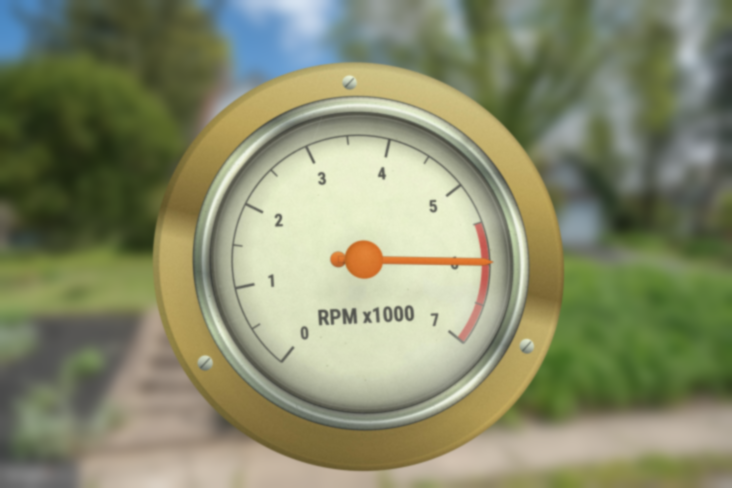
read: 6000 rpm
